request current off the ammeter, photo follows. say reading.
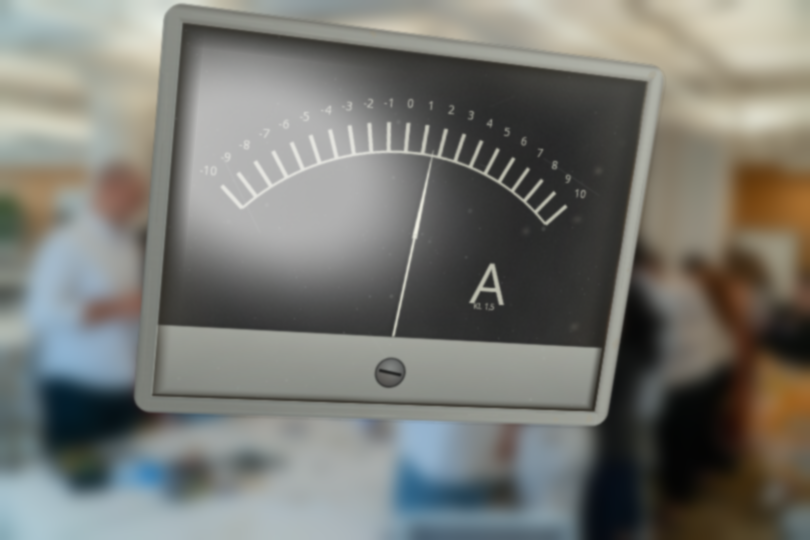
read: 1.5 A
